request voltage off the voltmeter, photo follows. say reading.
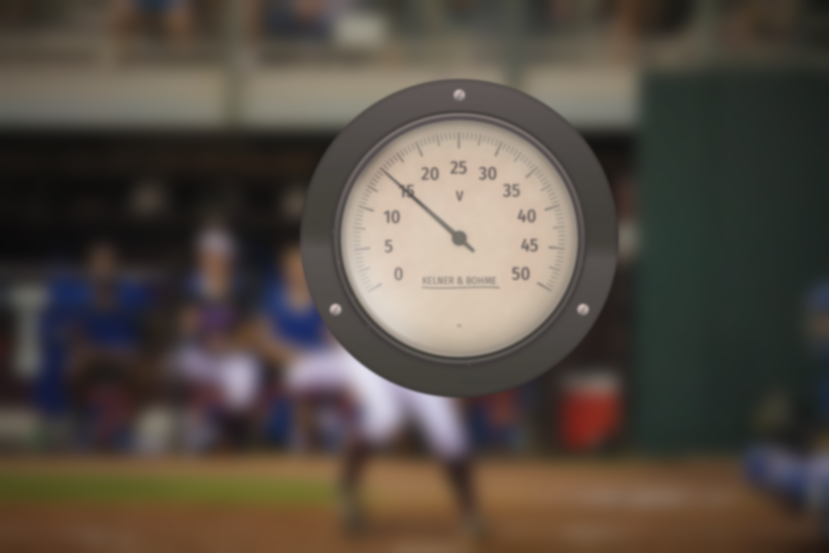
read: 15 V
